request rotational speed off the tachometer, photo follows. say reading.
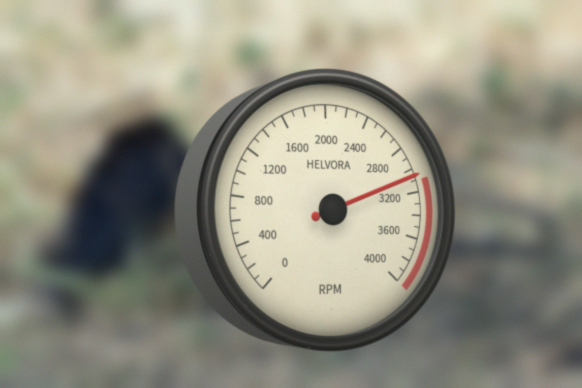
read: 3050 rpm
